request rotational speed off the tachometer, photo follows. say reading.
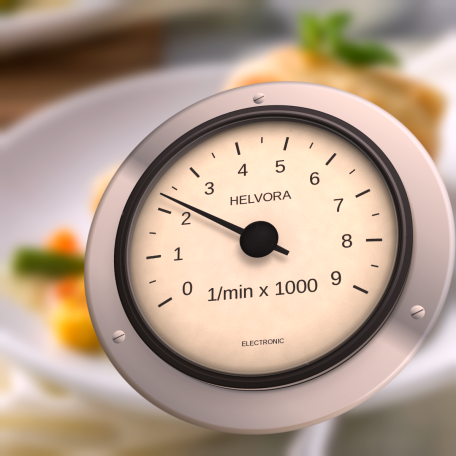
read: 2250 rpm
